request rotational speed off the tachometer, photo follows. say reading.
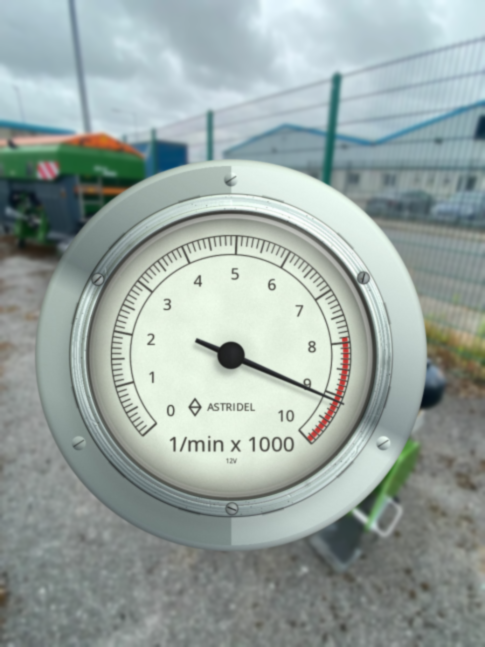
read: 9100 rpm
